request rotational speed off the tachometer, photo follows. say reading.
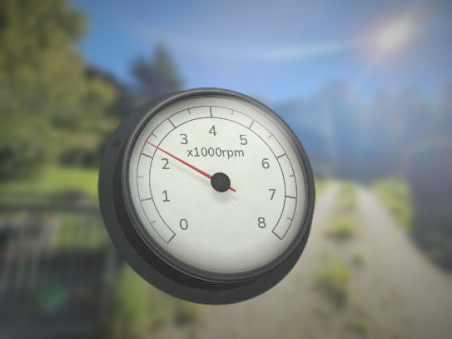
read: 2250 rpm
